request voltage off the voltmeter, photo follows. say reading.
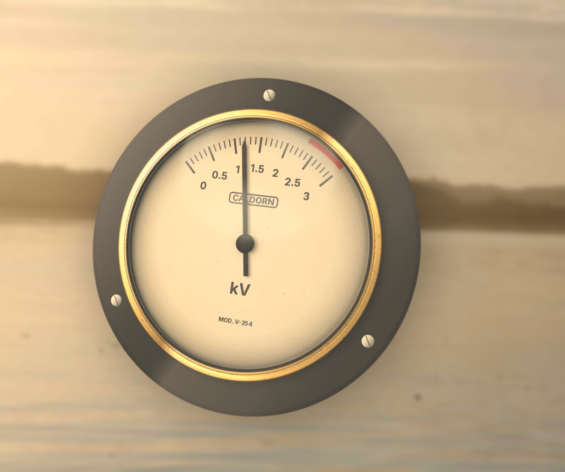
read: 1.2 kV
